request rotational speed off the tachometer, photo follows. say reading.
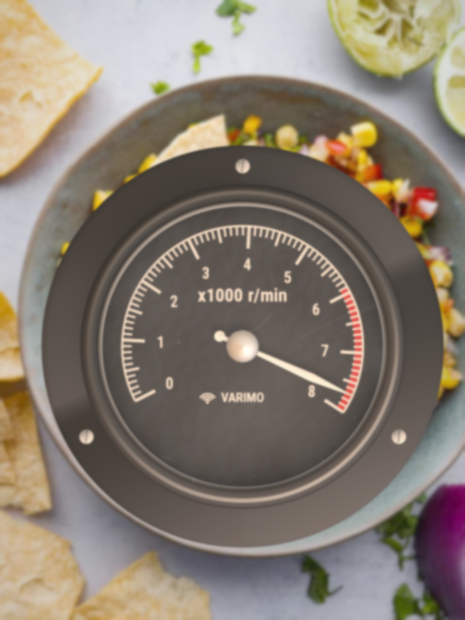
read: 7700 rpm
